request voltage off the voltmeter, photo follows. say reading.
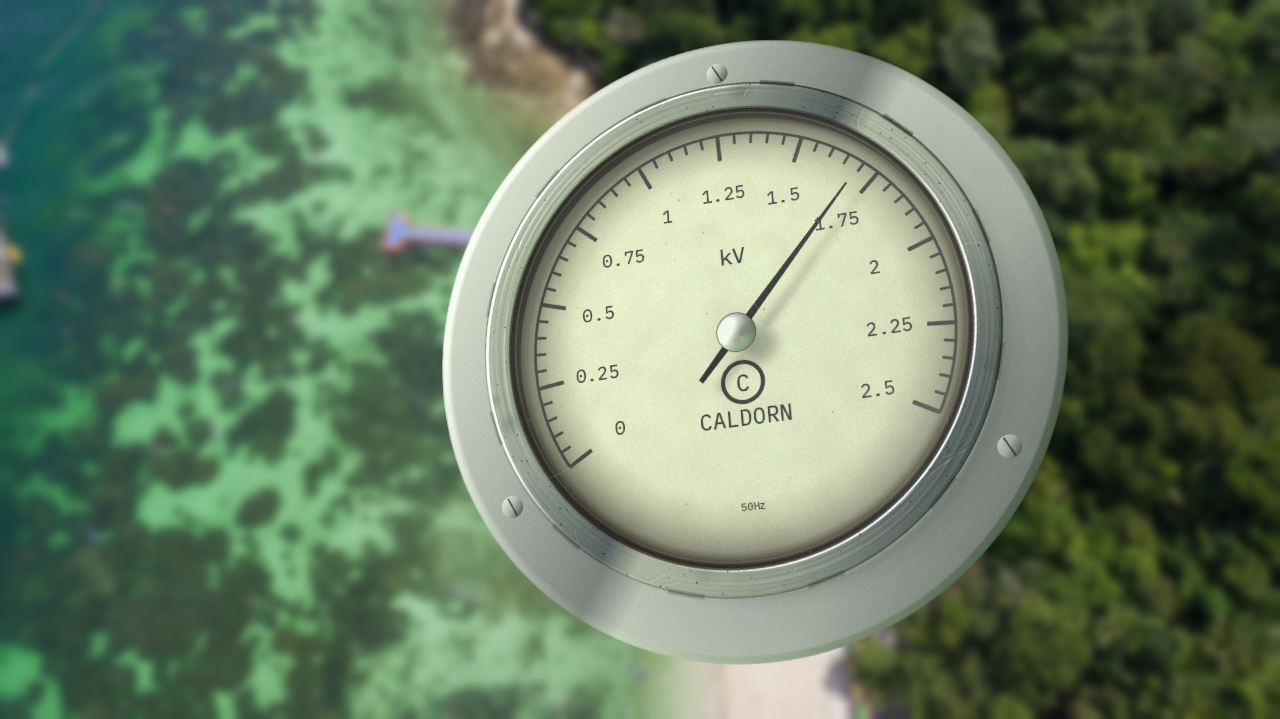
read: 1.7 kV
